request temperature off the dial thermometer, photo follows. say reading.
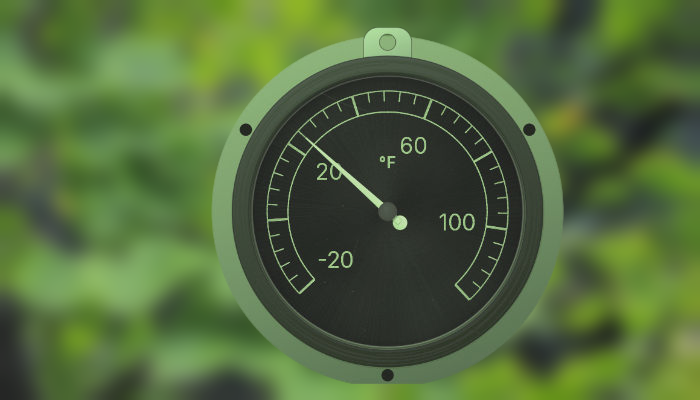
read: 24 °F
